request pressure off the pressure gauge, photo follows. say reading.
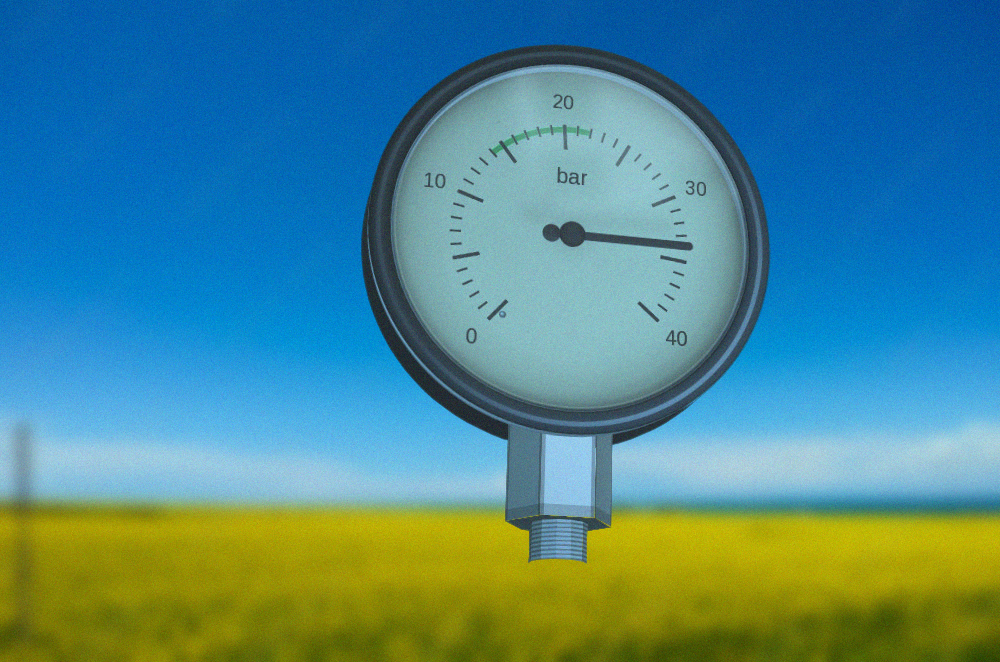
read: 34 bar
